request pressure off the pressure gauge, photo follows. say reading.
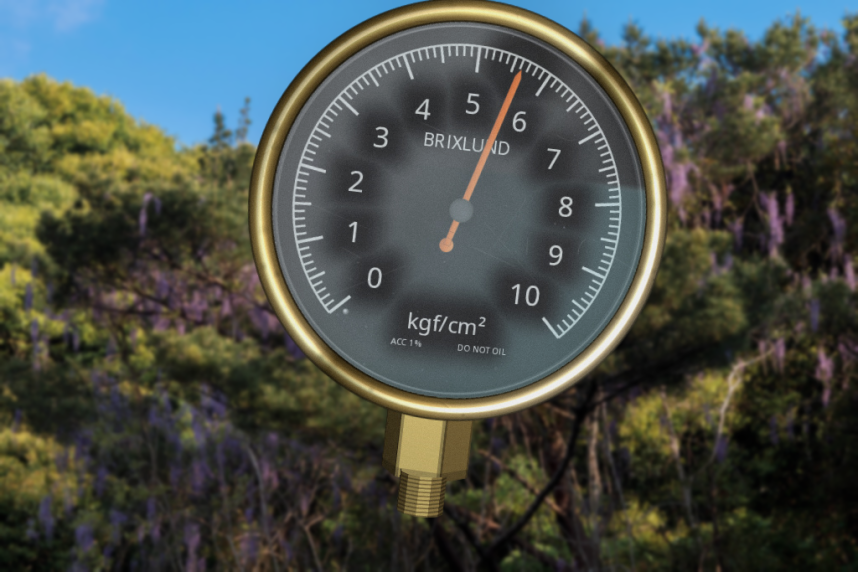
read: 5.6 kg/cm²
